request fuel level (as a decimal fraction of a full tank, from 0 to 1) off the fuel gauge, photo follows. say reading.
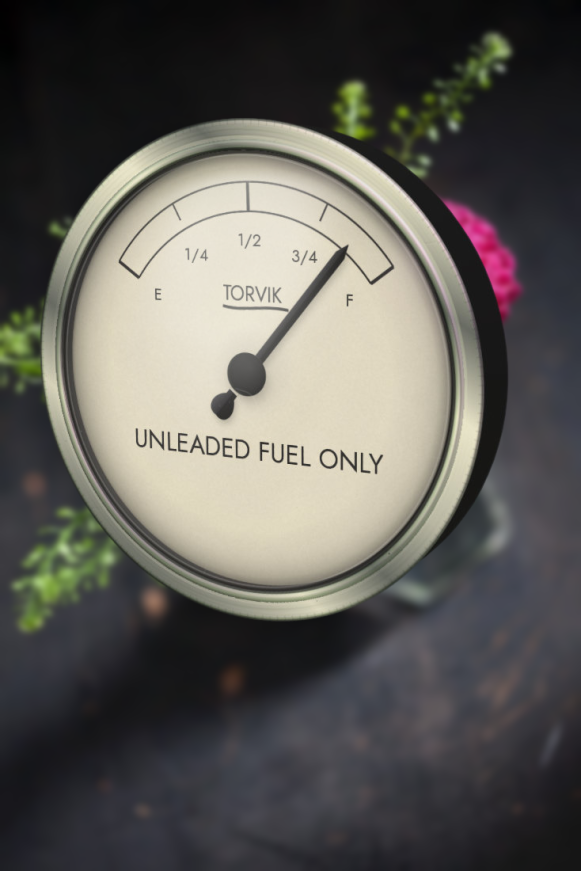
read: 0.875
